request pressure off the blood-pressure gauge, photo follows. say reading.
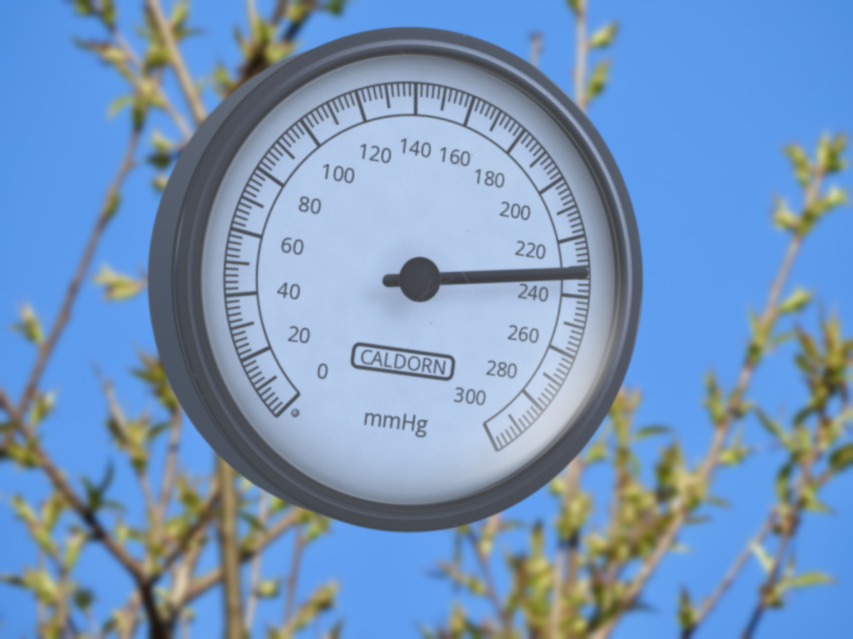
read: 232 mmHg
